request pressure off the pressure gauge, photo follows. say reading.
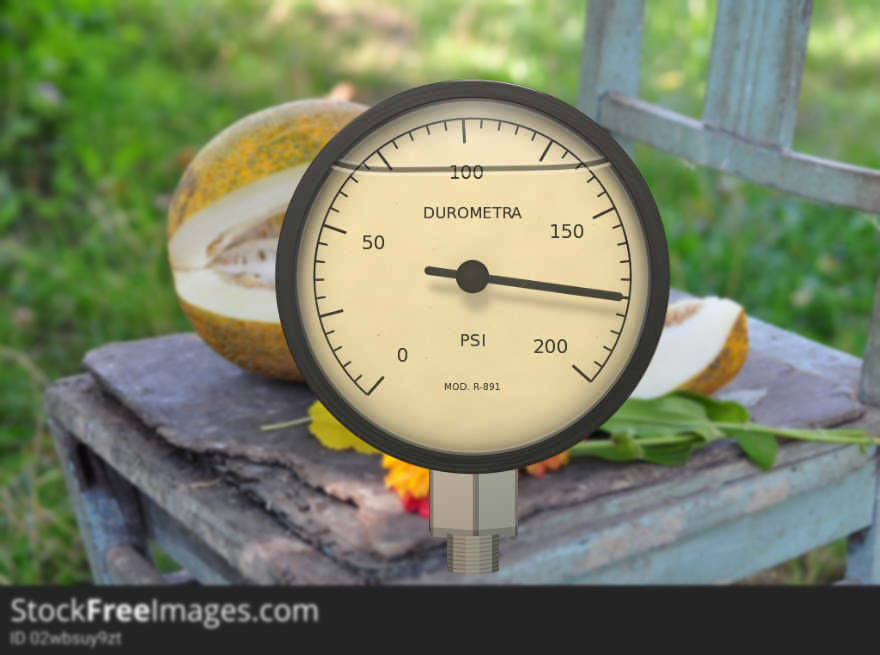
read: 175 psi
